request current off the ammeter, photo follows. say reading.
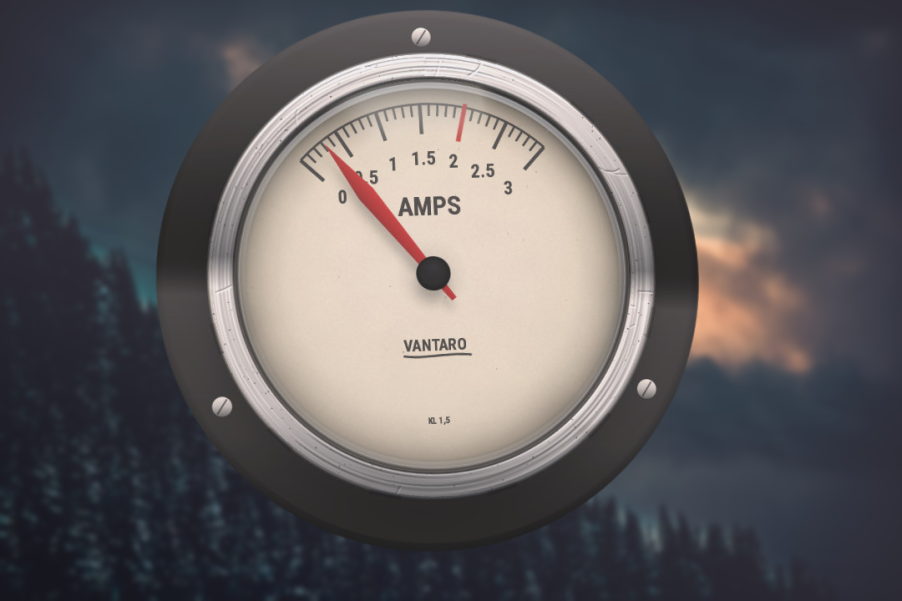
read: 0.3 A
